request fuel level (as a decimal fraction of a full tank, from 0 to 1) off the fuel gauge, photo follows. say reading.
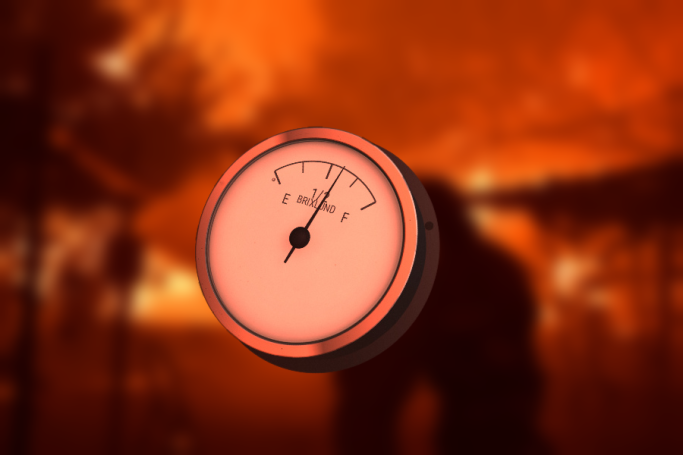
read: 0.625
